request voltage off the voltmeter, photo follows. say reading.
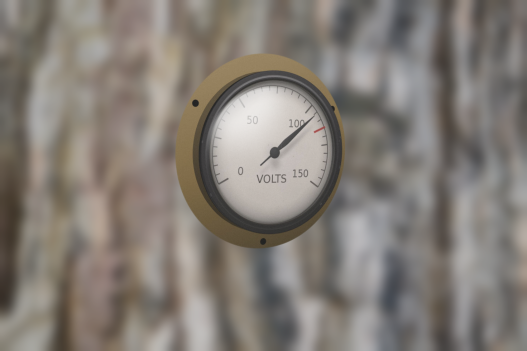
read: 105 V
